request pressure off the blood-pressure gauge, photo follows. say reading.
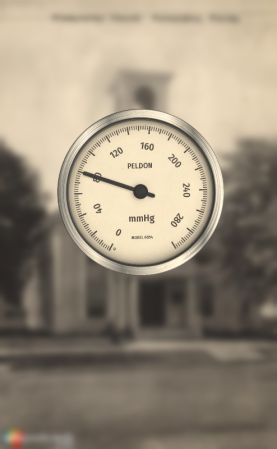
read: 80 mmHg
